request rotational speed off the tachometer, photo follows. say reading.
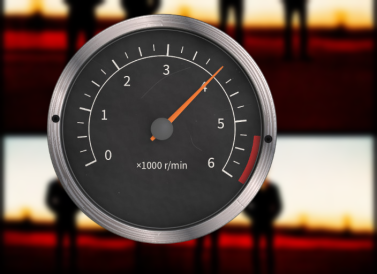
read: 4000 rpm
